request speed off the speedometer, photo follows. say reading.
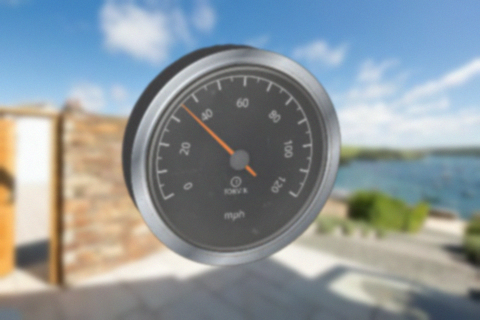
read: 35 mph
